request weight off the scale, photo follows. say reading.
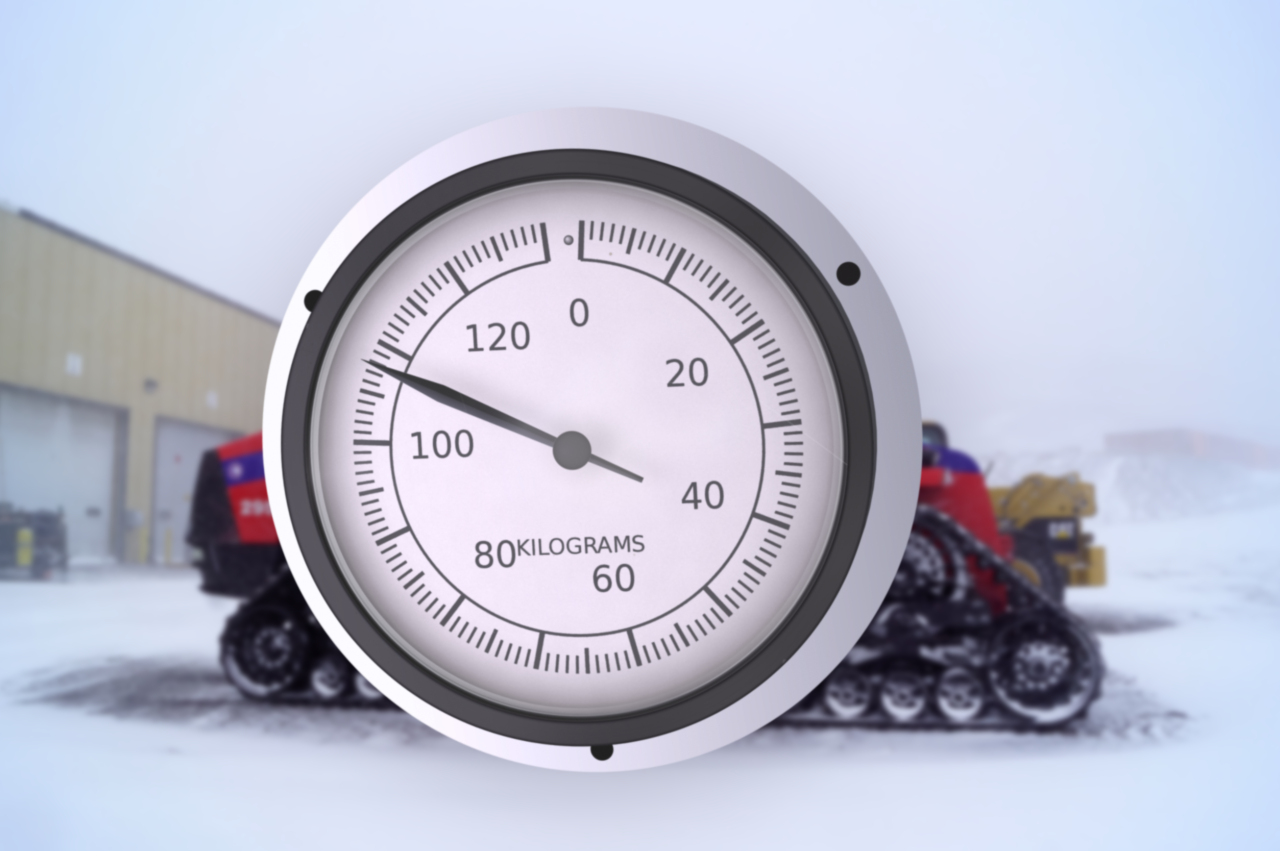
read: 108 kg
